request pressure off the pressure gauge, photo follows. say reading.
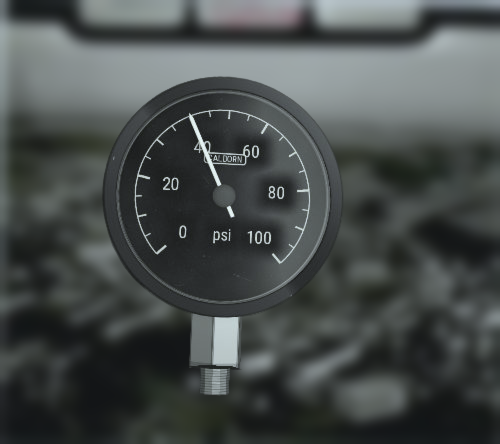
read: 40 psi
